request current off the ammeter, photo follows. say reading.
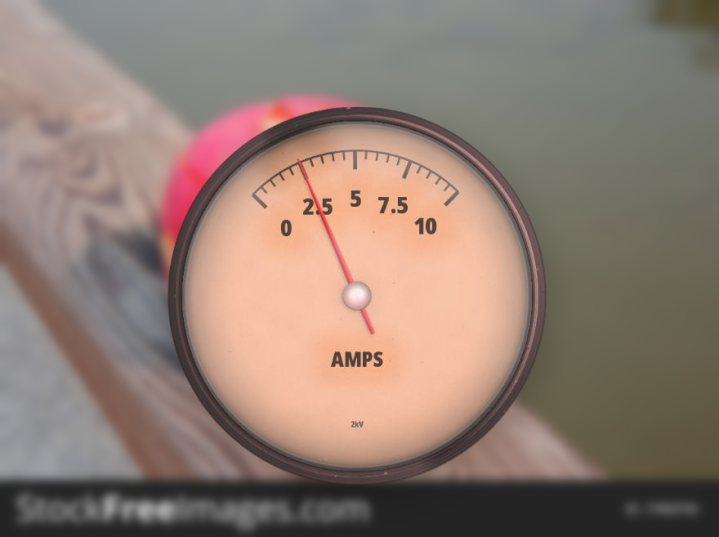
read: 2.5 A
